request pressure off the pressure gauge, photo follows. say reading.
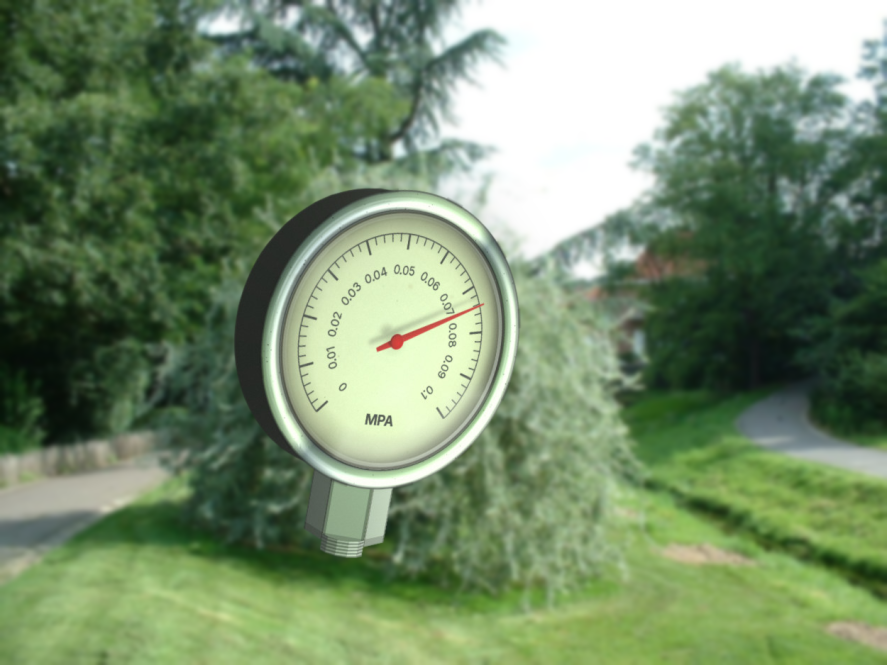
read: 0.074 MPa
